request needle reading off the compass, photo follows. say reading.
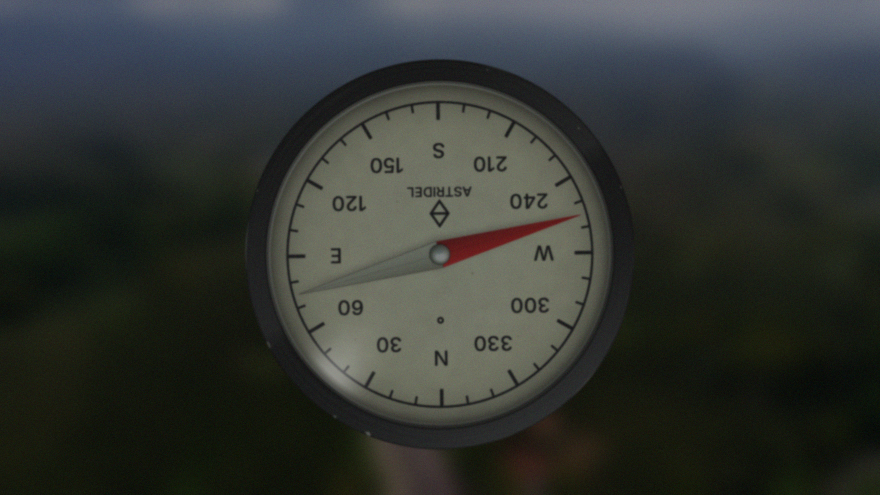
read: 255 °
